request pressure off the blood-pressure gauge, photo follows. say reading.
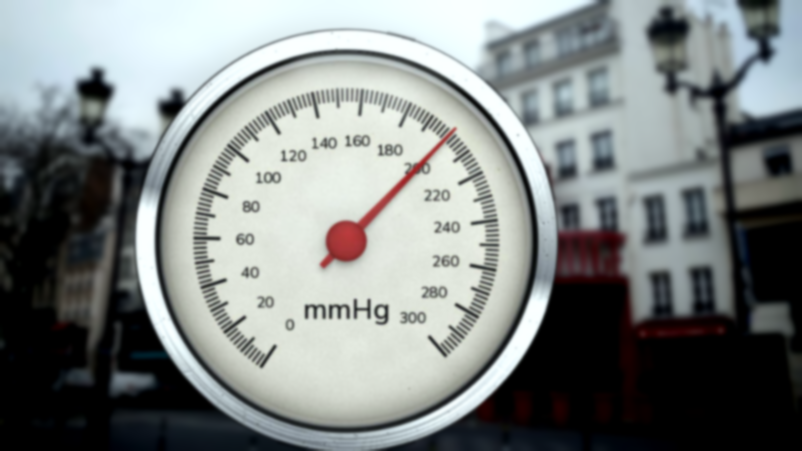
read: 200 mmHg
